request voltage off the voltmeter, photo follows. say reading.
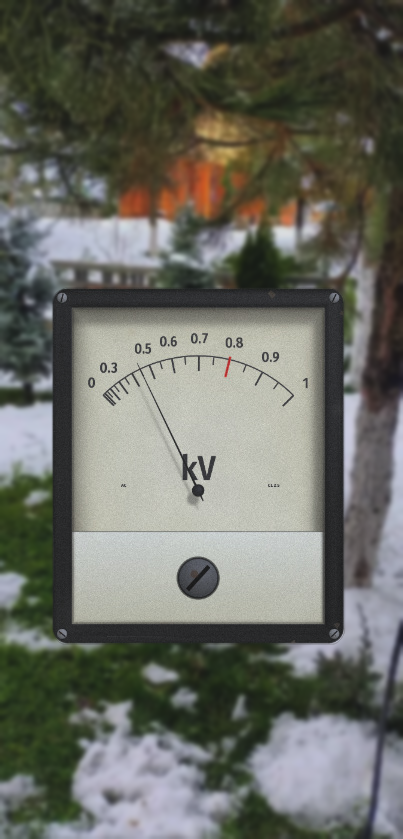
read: 0.45 kV
